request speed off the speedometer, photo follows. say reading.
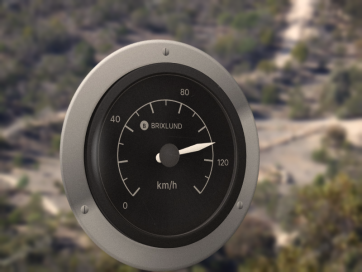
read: 110 km/h
